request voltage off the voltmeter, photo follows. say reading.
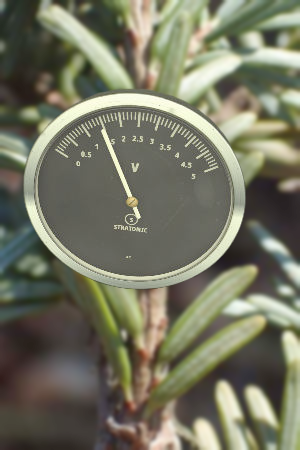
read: 1.5 V
